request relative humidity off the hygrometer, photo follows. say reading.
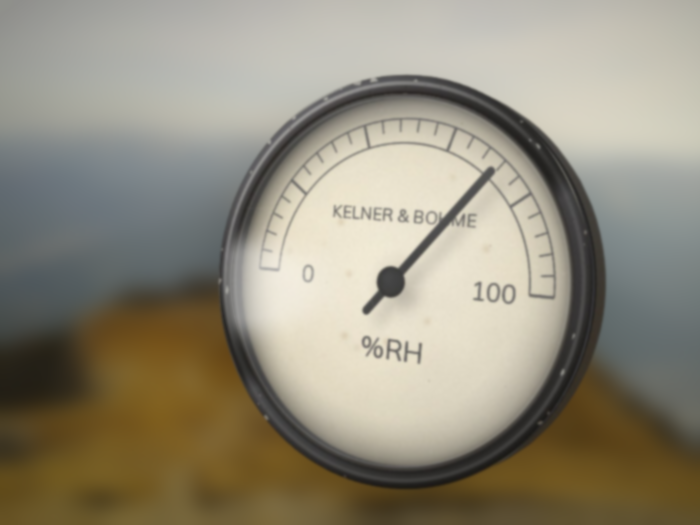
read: 72 %
